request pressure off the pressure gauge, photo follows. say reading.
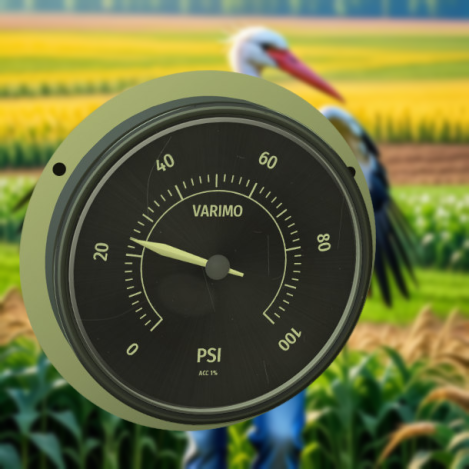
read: 24 psi
